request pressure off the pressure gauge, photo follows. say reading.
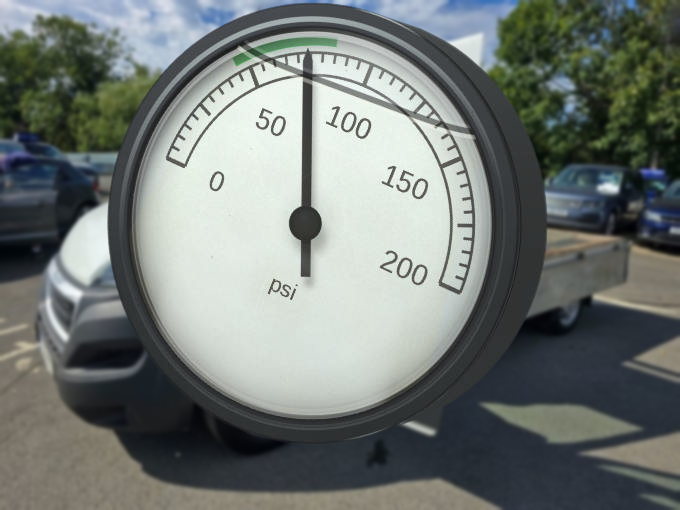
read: 75 psi
